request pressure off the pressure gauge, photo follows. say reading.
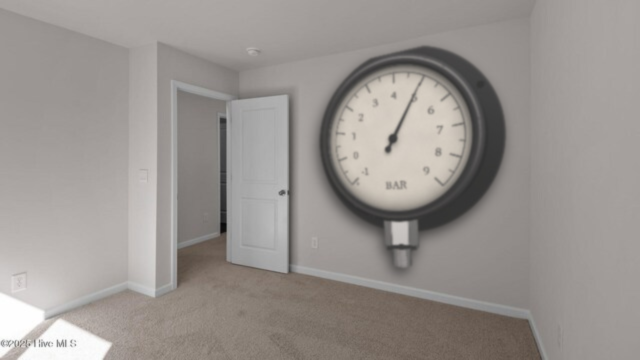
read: 5 bar
